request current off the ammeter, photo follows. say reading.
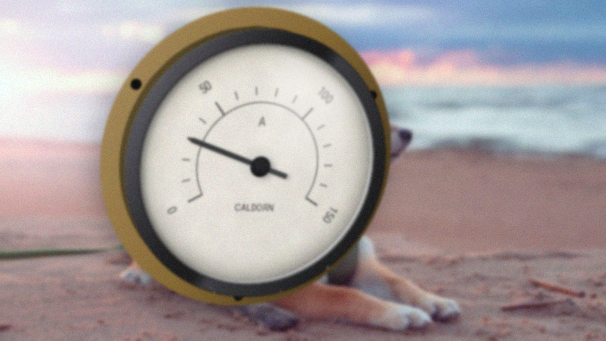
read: 30 A
